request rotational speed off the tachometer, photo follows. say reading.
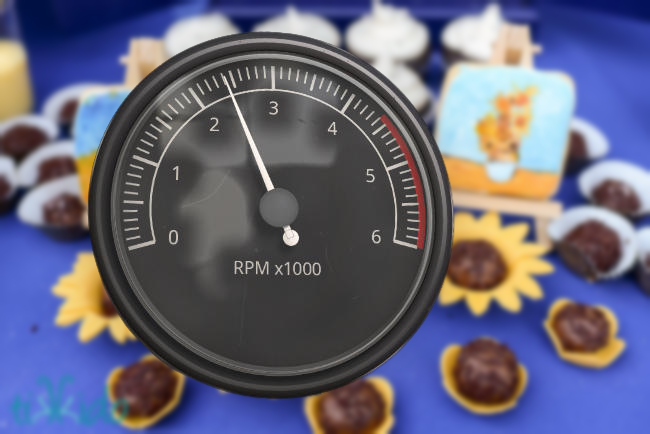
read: 2400 rpm
